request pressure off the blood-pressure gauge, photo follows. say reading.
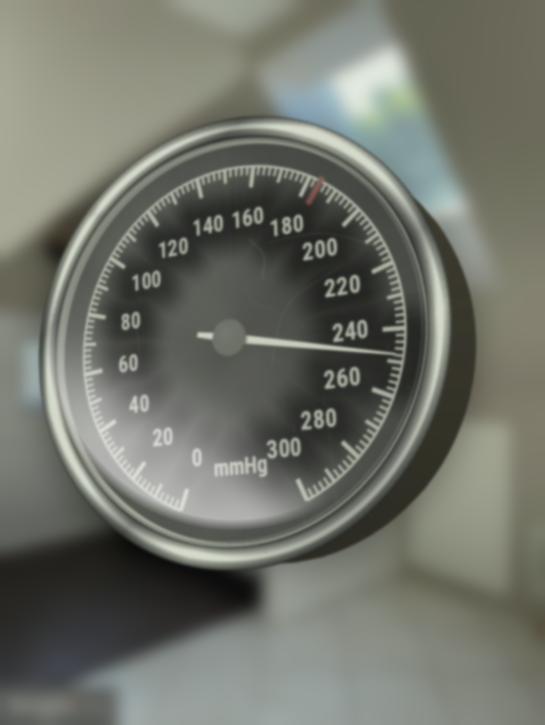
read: 248 mmHg
